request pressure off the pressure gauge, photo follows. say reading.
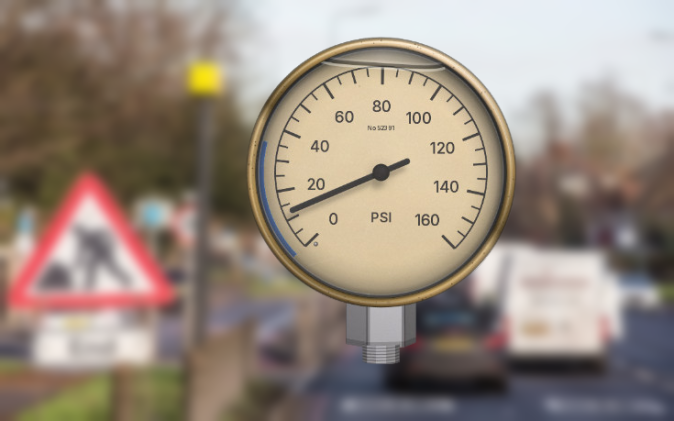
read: 12.5 psi
